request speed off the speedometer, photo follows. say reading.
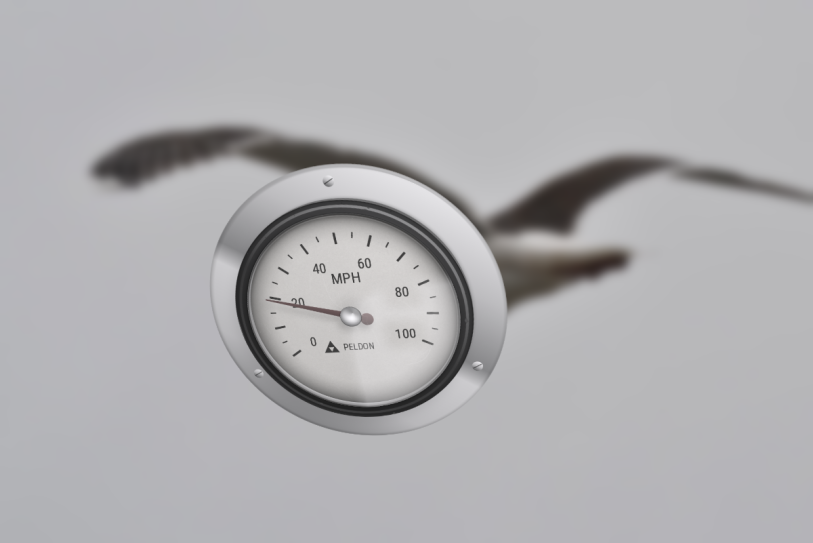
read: 20 mph
